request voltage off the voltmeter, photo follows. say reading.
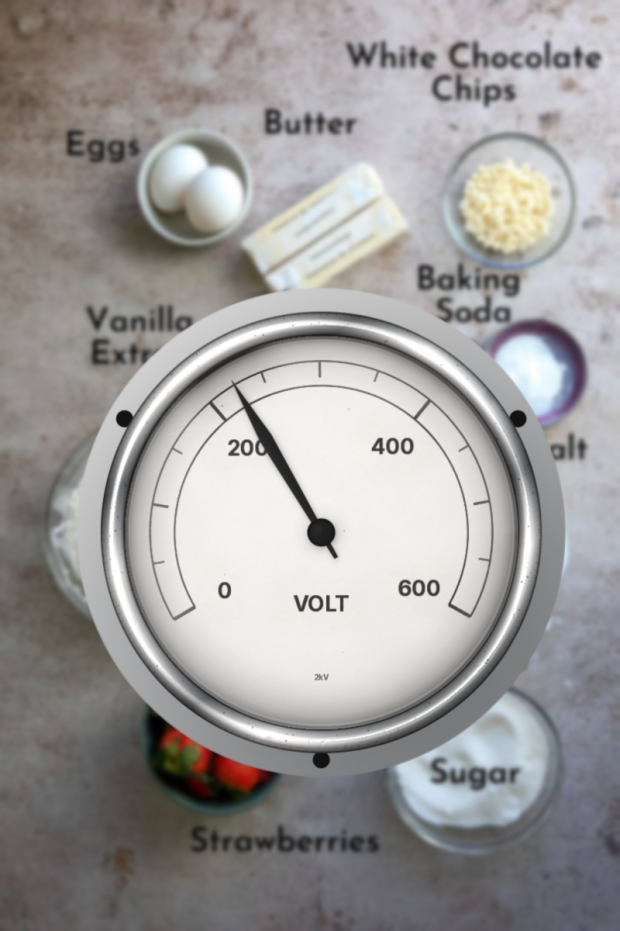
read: 225 V
